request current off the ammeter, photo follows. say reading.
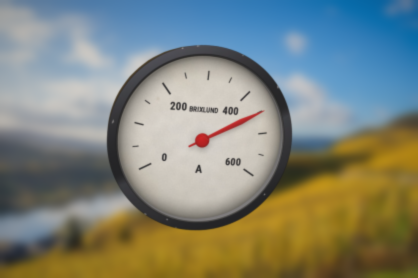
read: 450 A
